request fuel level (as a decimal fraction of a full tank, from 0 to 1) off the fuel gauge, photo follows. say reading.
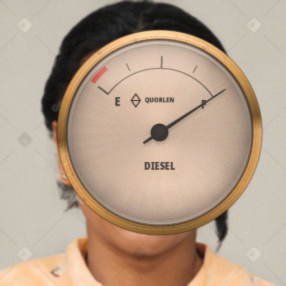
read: 1
